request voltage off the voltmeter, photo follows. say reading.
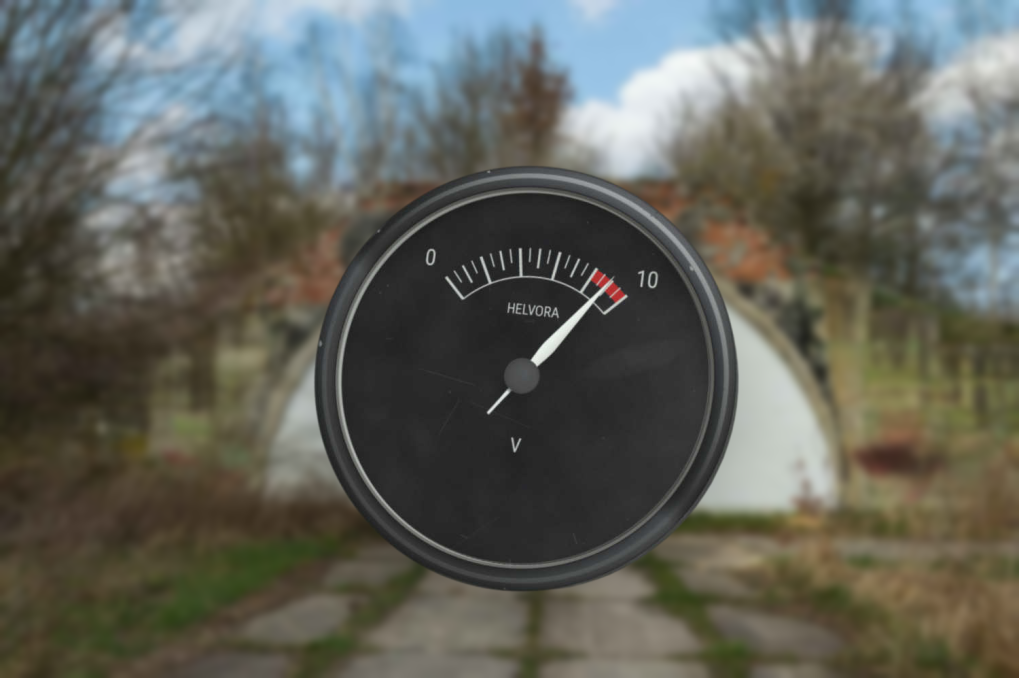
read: 9 V
